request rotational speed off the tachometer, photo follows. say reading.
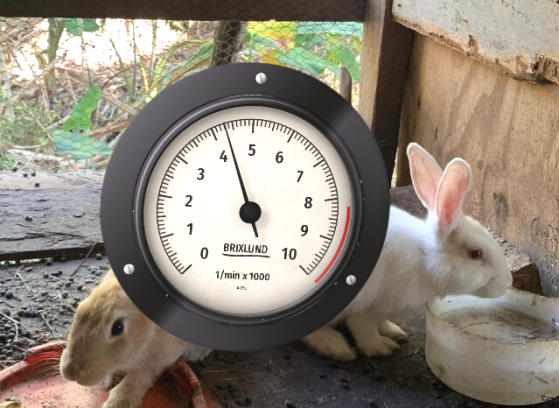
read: 4300 rpm
